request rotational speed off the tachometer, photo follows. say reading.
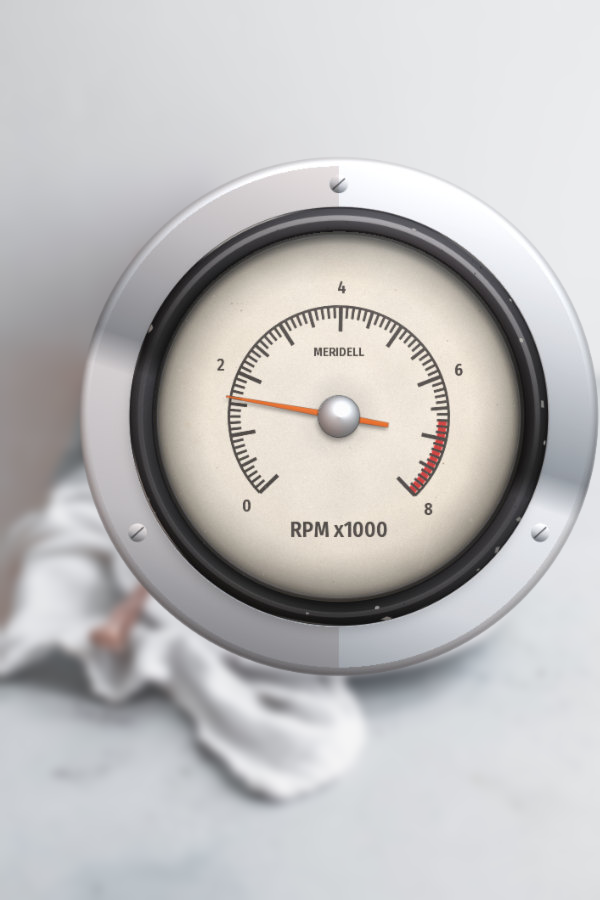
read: 1600 rpm
